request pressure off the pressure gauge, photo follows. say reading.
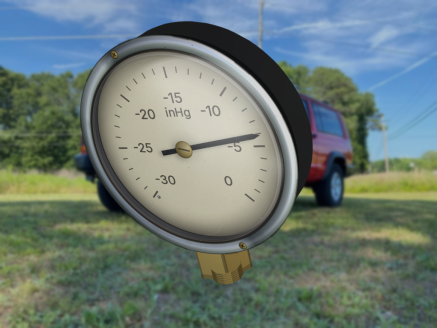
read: -6 inHg
